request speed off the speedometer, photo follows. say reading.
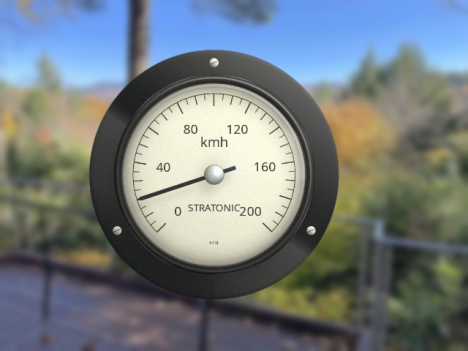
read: 20 km/h
